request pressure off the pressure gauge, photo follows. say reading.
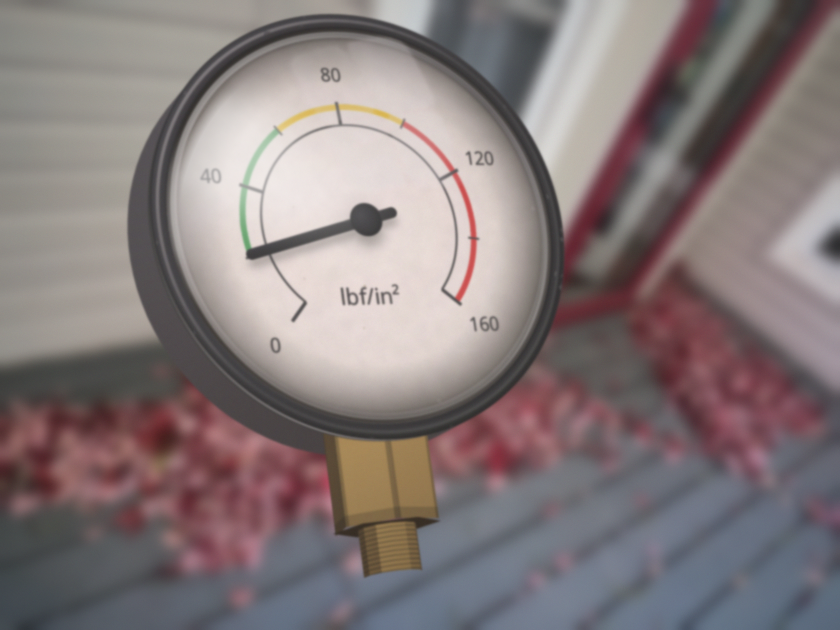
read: 20 psi
